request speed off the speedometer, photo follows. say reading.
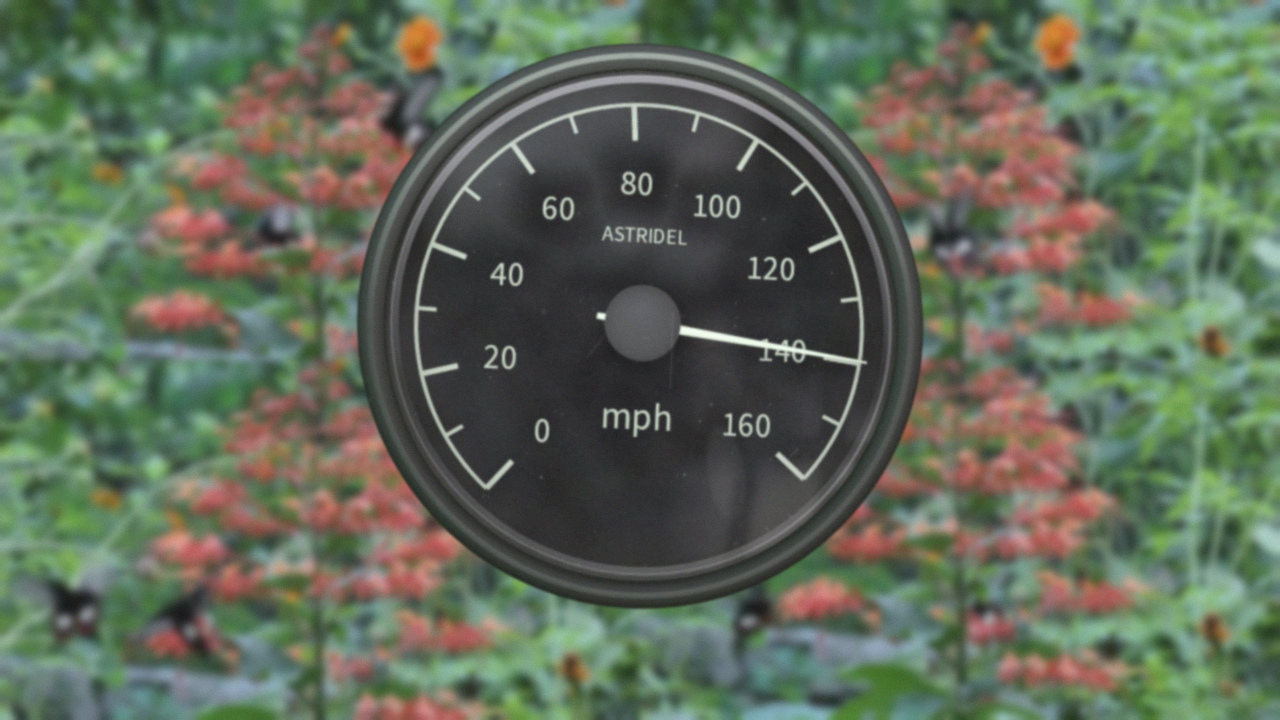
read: 140 mph
